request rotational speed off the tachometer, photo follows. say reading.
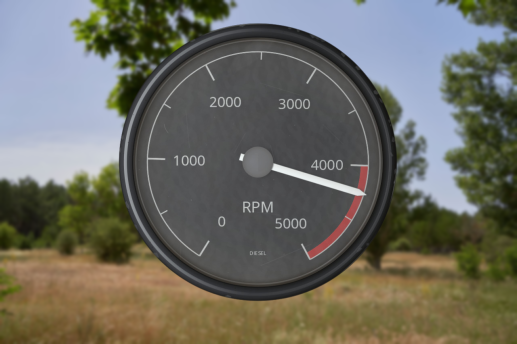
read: 4250 rpm
